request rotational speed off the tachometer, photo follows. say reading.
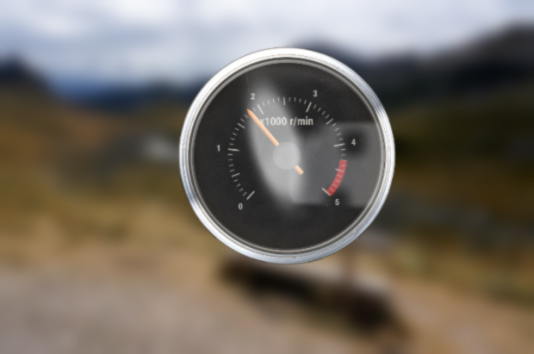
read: 1800 rpm
